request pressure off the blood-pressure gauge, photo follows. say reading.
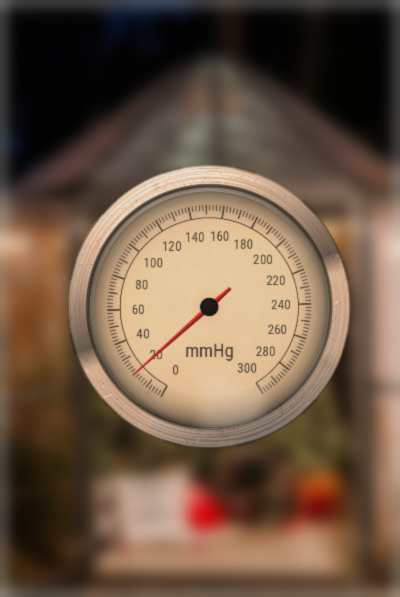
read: 20 mmHg
